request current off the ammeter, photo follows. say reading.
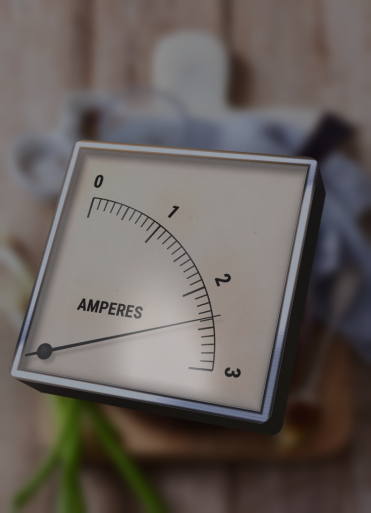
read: 2.4 A
